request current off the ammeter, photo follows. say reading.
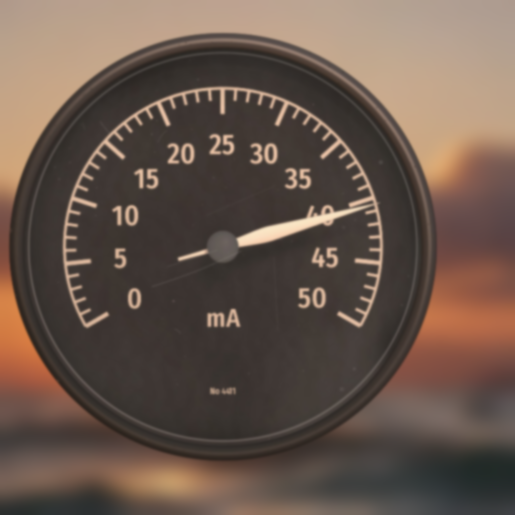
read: 40.5 mA
